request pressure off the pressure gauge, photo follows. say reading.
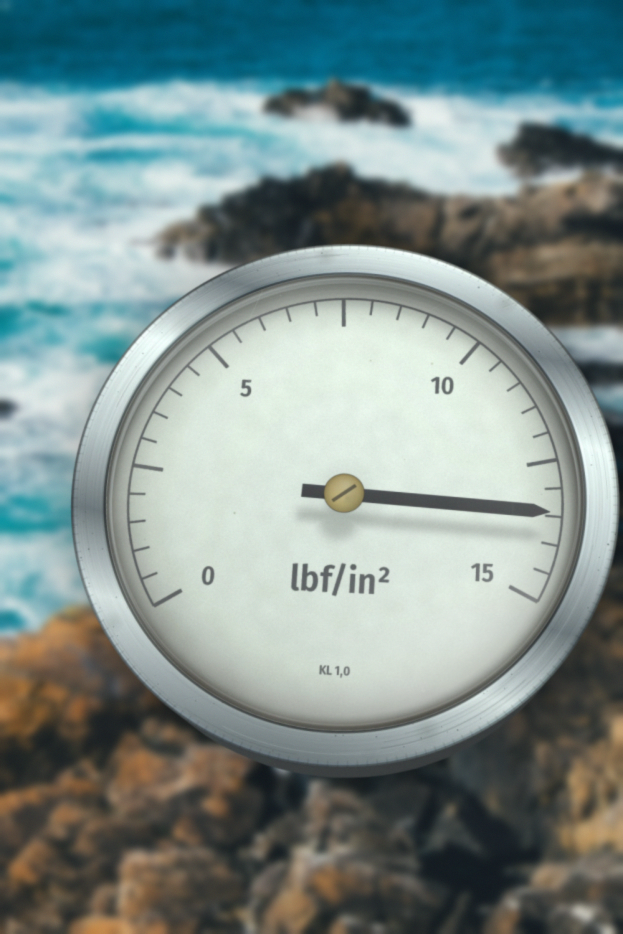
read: 13.5 psi
